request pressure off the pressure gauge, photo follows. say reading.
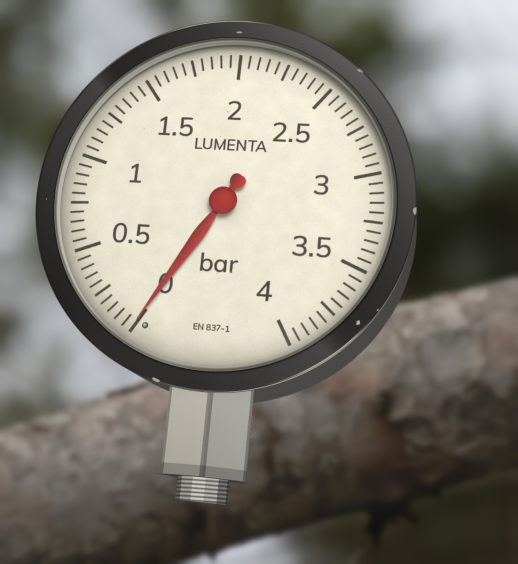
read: 0 bar
